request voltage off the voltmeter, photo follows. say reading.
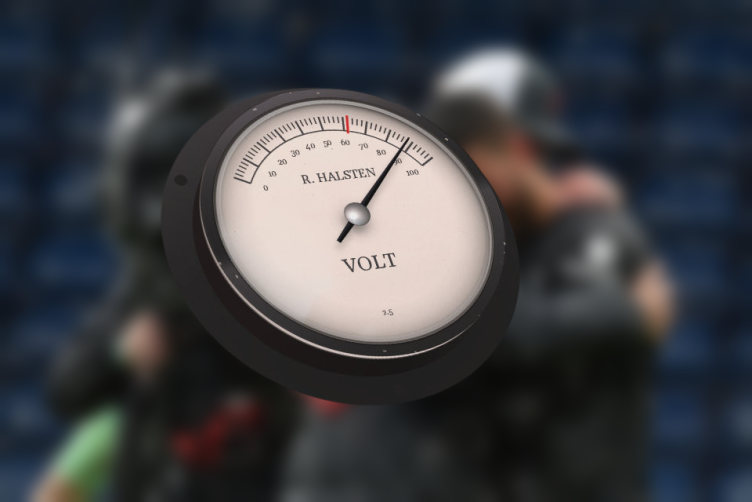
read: 88 V
